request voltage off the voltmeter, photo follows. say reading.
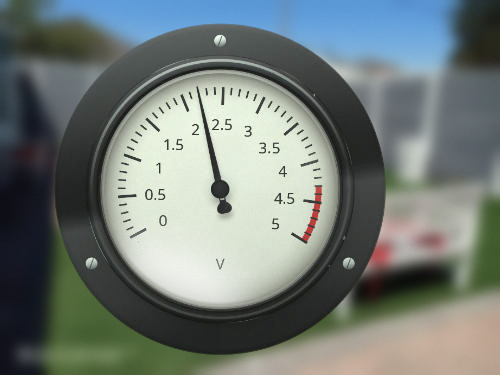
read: 2.2 V
